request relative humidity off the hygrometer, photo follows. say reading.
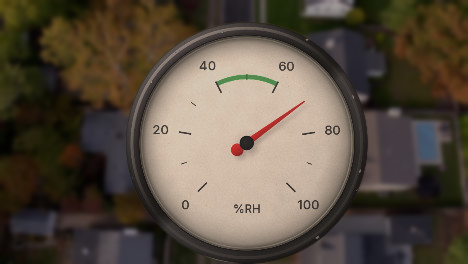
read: 70 %
